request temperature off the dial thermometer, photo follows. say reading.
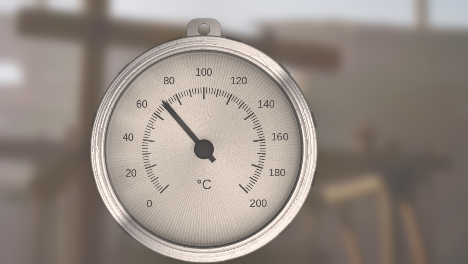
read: 70 °C
